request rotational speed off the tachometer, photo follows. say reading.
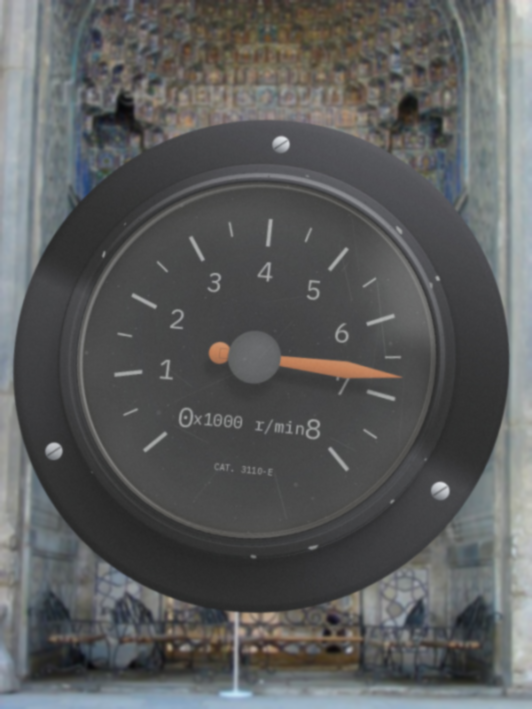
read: 6750 rpm
